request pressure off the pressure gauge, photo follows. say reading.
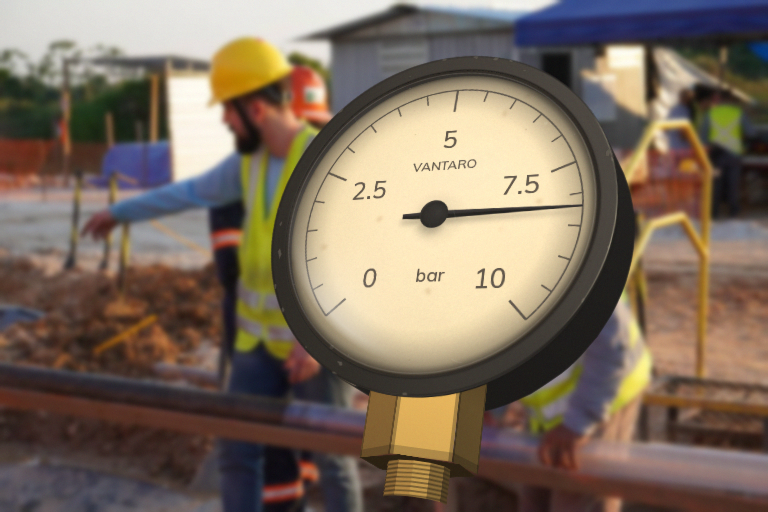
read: 8.25 bar
